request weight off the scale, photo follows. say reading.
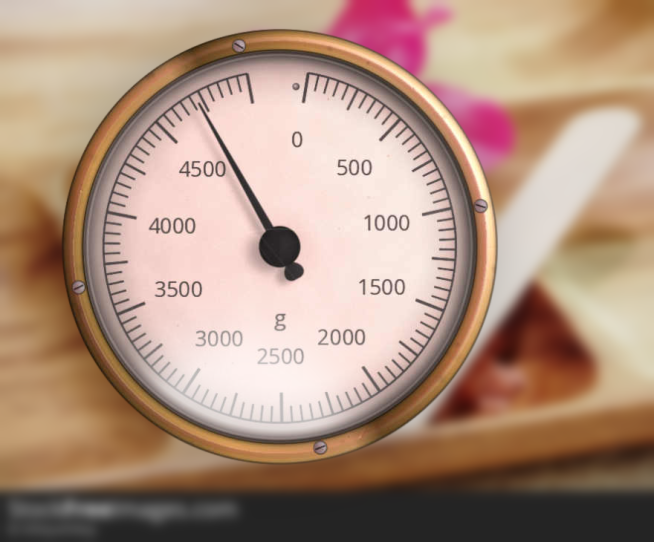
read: 4725 g
